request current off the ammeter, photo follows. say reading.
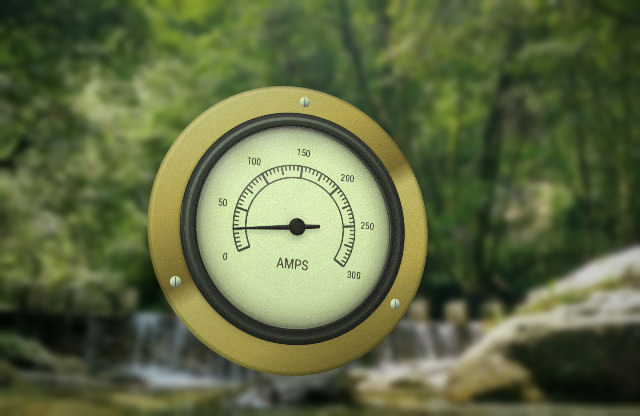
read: 25 A
